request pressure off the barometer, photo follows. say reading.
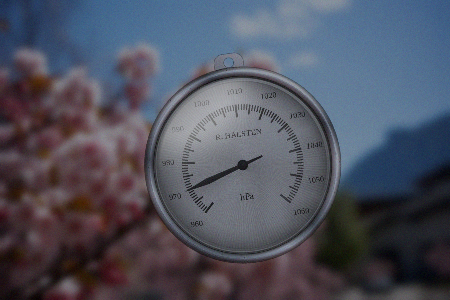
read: 970 hPa
